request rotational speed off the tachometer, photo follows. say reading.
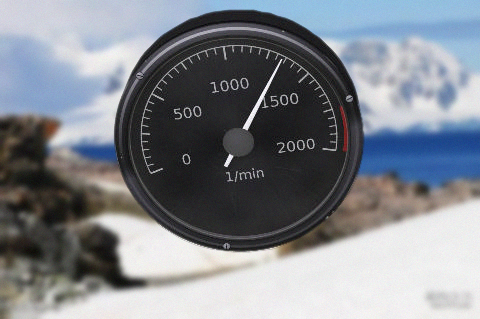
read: 1325 rpm
